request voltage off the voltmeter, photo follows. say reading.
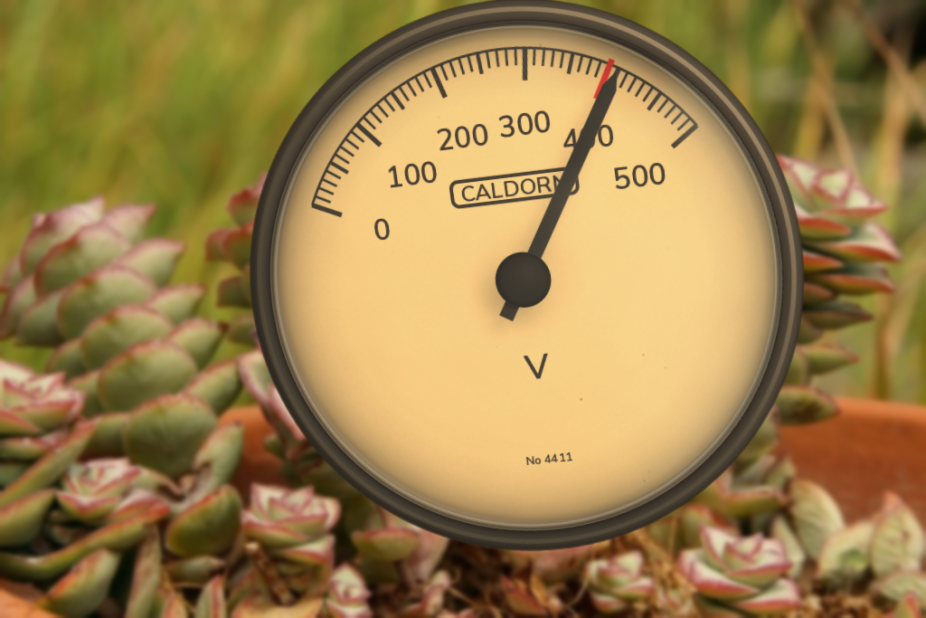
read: 400 V
